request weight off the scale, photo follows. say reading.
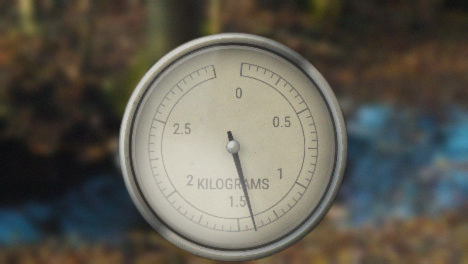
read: 1.4 kg
